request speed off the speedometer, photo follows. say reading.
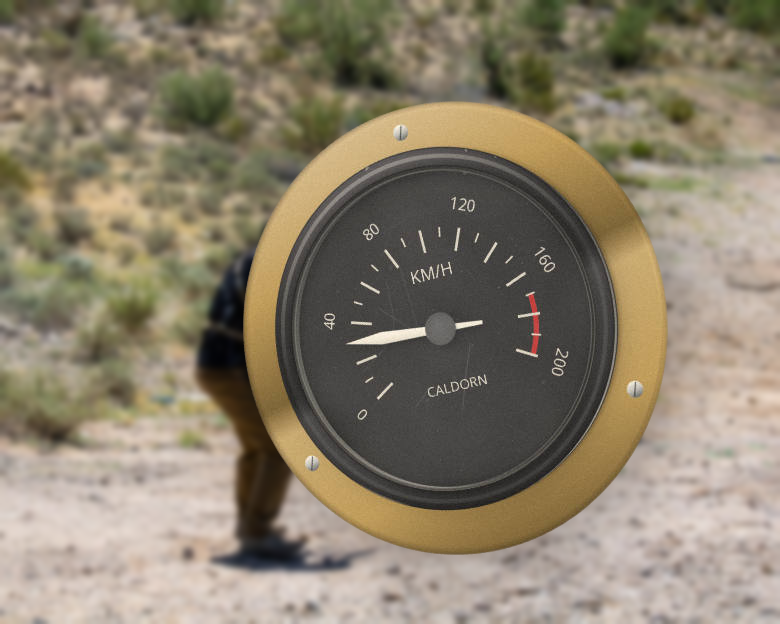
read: 30 km/h
